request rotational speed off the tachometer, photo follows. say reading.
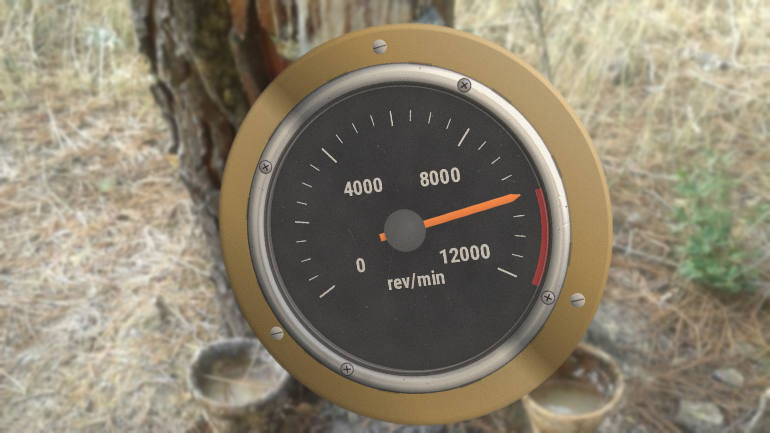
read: 10000 rpm
